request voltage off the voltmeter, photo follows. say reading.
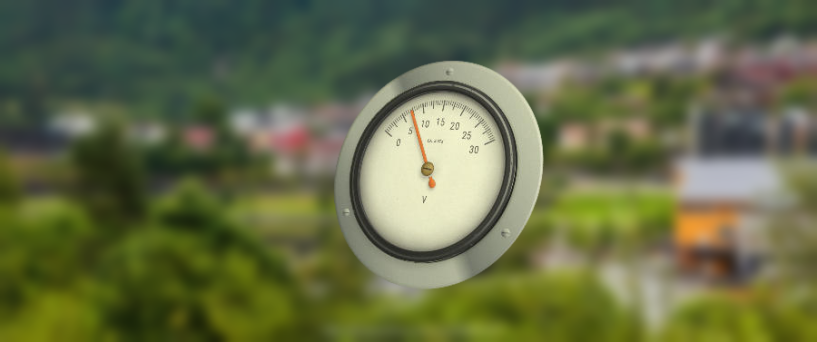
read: 7.5 V
